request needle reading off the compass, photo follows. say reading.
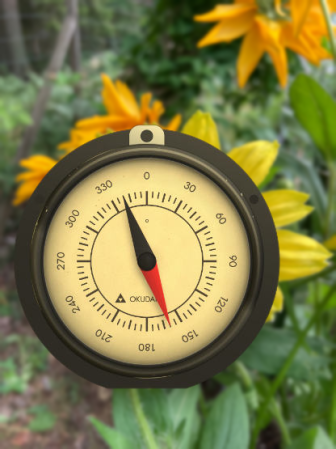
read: 160 °
